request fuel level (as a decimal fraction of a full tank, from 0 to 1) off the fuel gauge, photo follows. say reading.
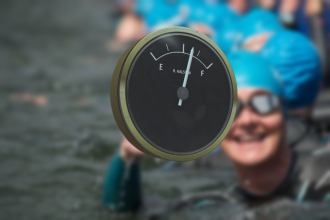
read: 0.625
